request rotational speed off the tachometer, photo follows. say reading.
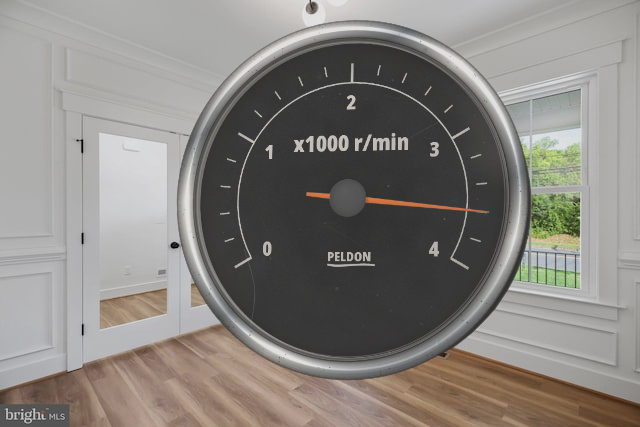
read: 3600 rpm
